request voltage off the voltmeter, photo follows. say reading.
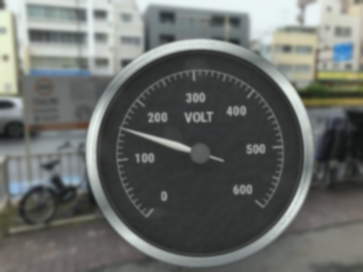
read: 150 V
